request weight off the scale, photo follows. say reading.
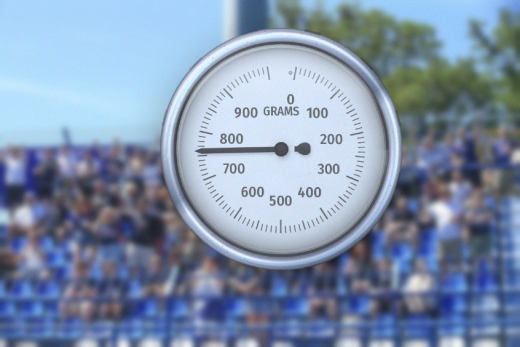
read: 760 g
